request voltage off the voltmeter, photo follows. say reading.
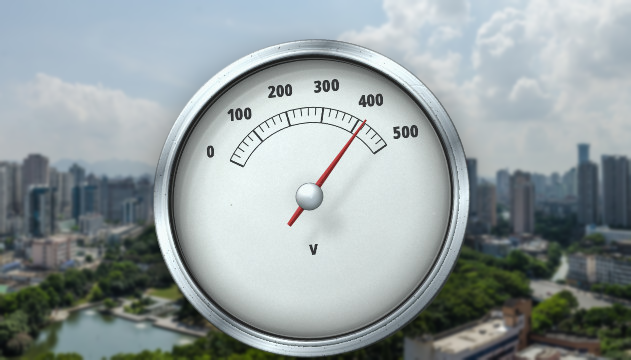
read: 420 V
